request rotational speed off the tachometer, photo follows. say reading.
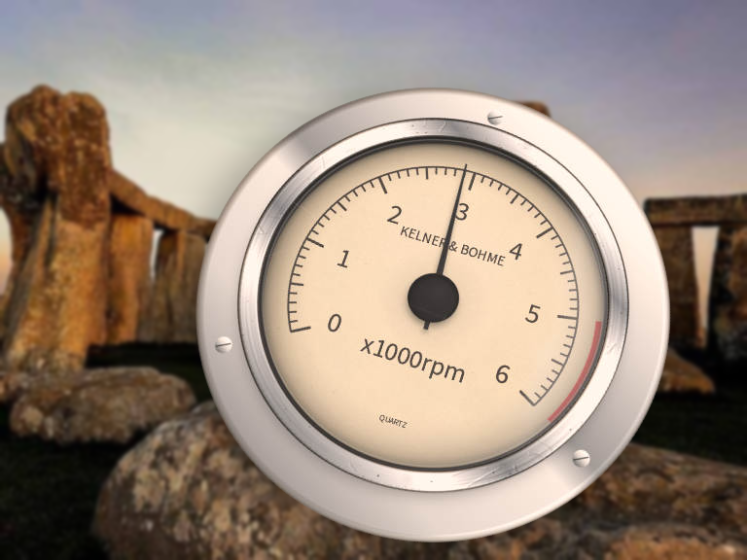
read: 2900 rpm
